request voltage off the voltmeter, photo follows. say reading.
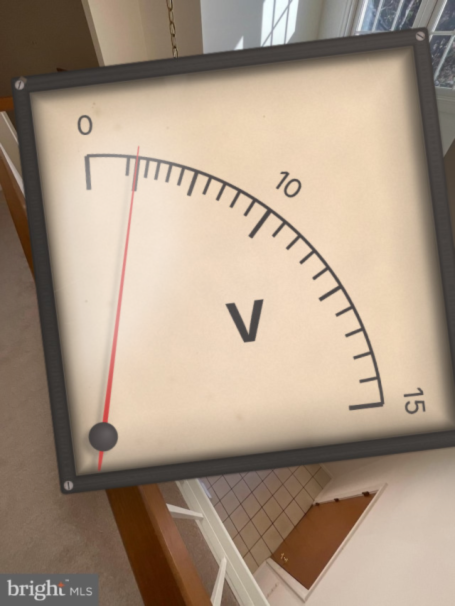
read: 5 V
